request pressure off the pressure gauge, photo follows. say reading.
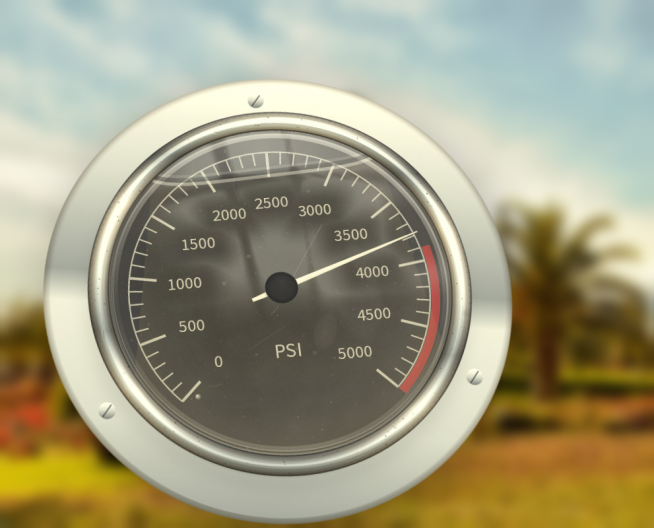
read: 3800 psi
